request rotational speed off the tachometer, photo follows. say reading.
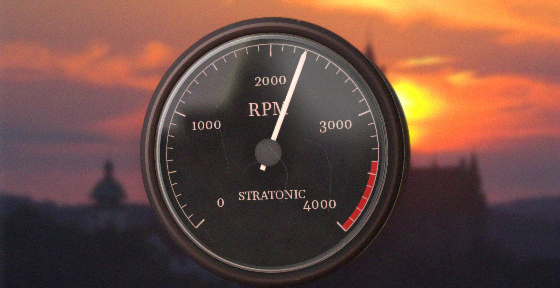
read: 2300 rpm
